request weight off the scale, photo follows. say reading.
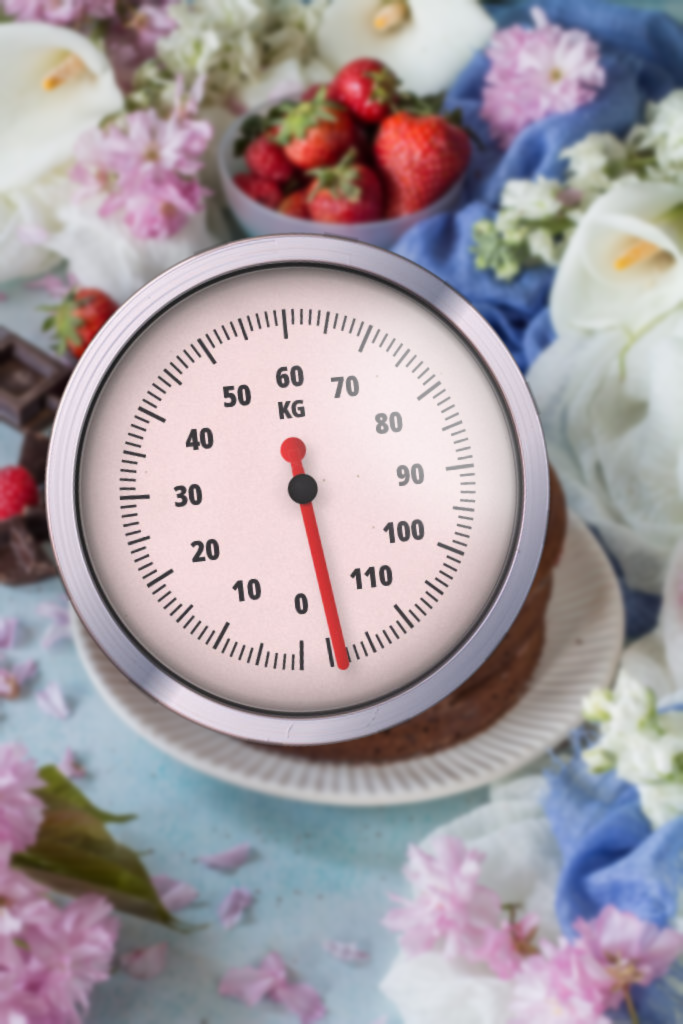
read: 119 kg
